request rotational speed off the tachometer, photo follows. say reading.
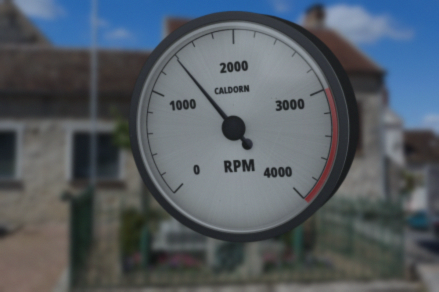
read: 1400 rpm
